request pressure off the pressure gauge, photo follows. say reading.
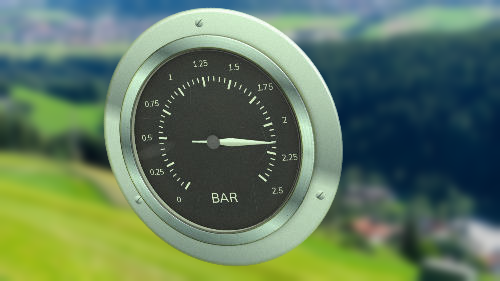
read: 2.15 bar
